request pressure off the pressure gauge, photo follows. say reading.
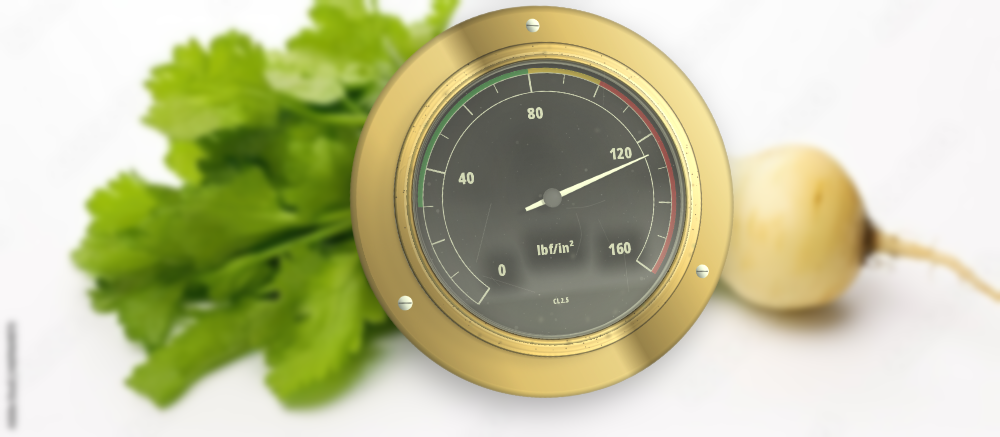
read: 125 psi
